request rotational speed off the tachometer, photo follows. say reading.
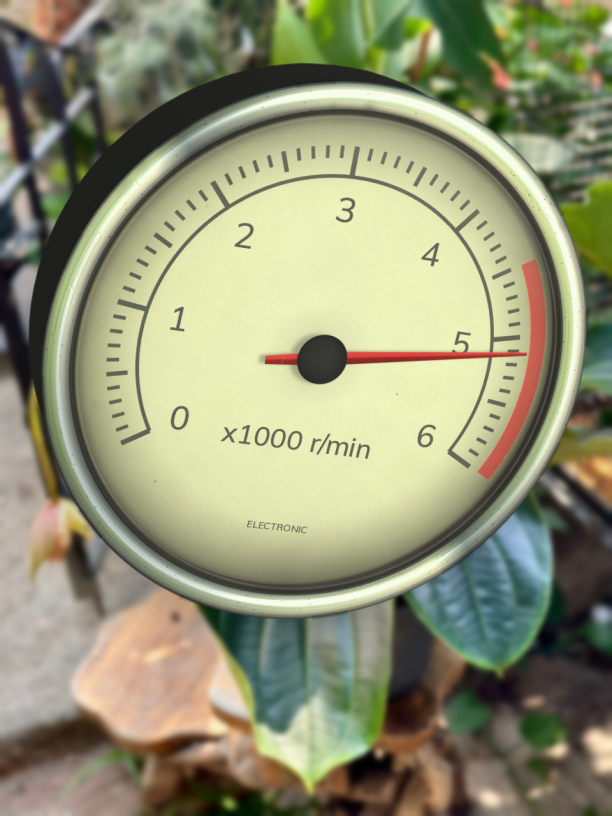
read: 5100 rpm
